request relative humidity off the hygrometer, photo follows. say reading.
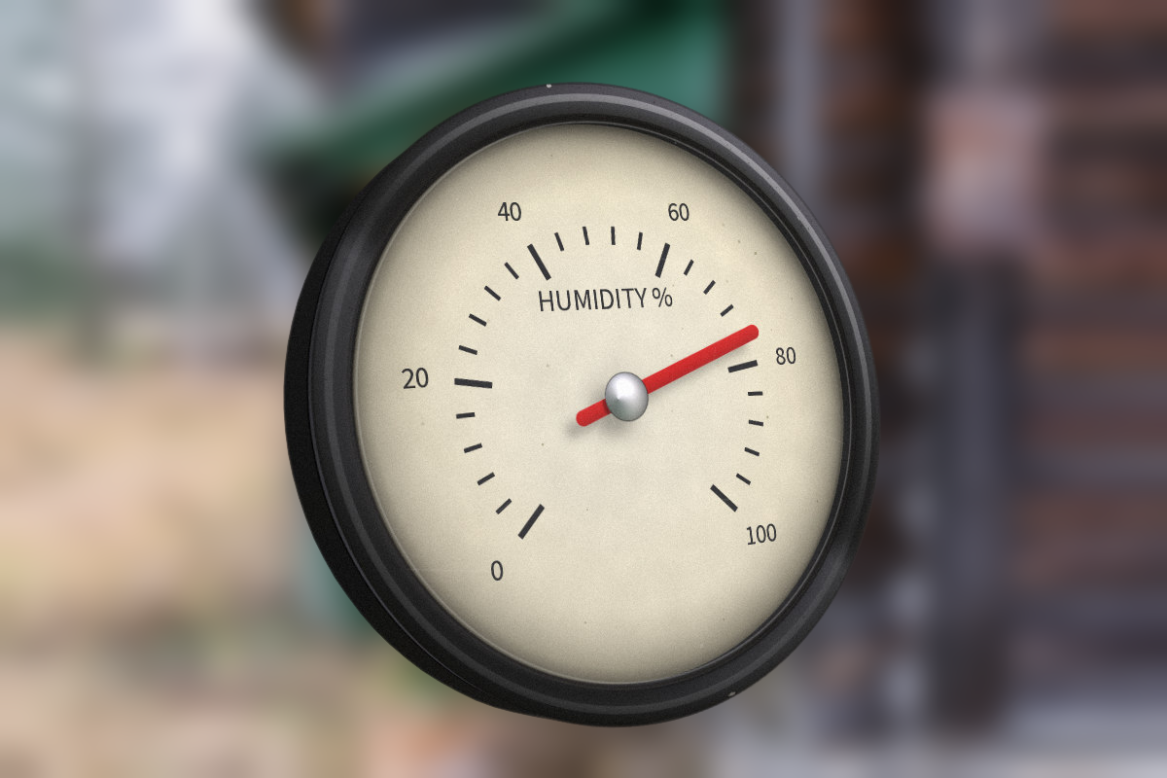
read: 76 %
